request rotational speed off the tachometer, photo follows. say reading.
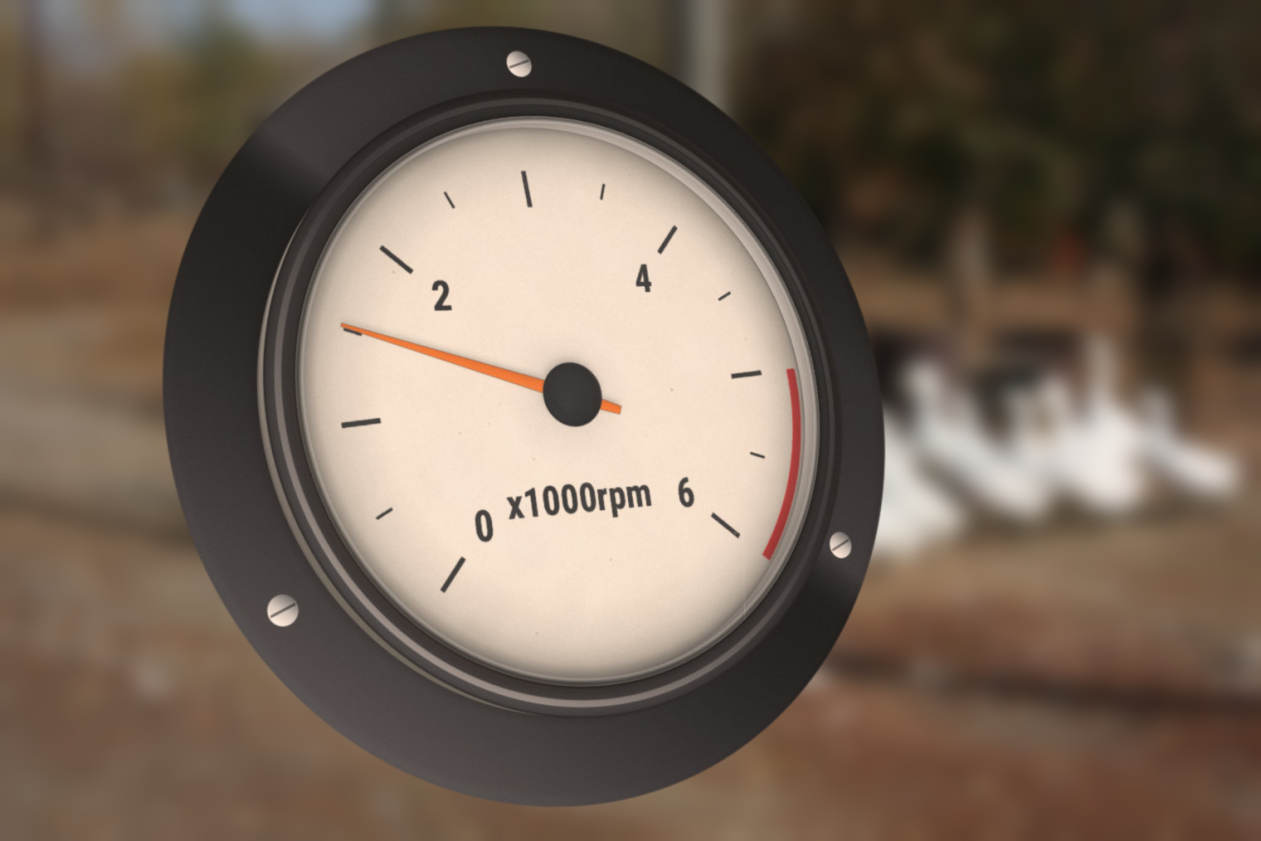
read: 1500 rpm
